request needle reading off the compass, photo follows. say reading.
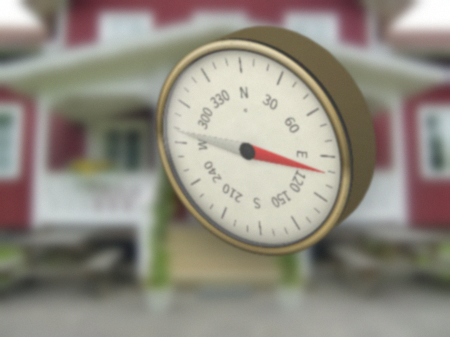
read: 100 °
